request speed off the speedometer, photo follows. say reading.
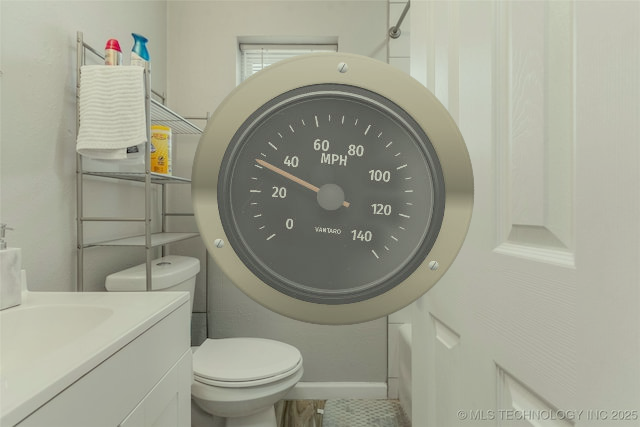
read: 32.5 mph
